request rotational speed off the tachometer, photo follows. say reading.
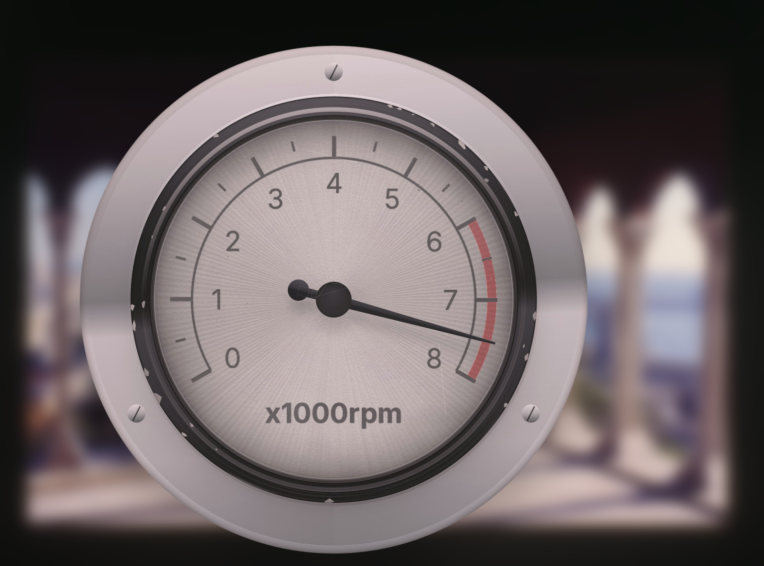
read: 7500 rpm
